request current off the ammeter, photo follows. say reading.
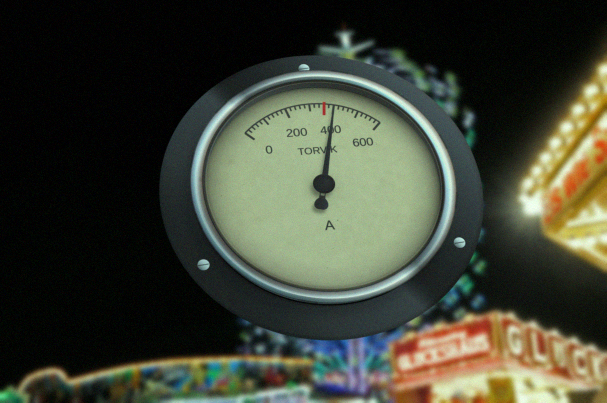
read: 400 A
